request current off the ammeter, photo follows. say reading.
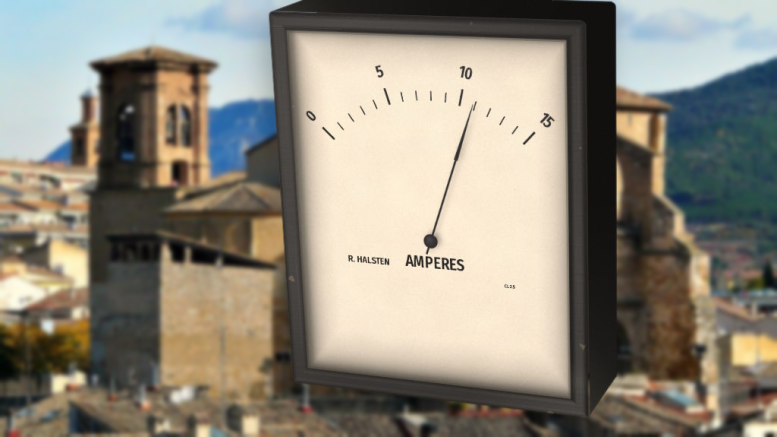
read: 11 A
